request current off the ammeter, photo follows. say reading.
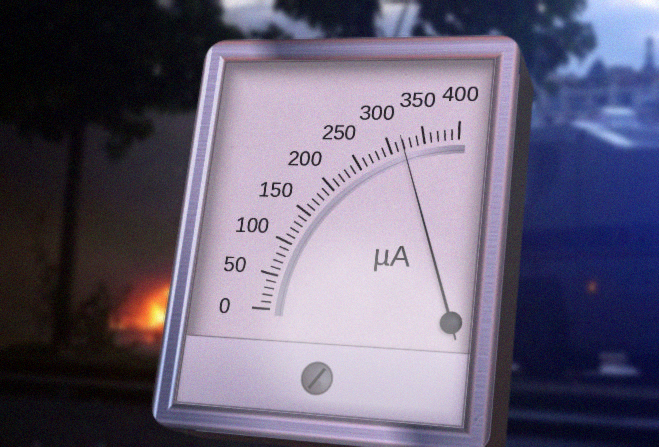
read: 320 µA
